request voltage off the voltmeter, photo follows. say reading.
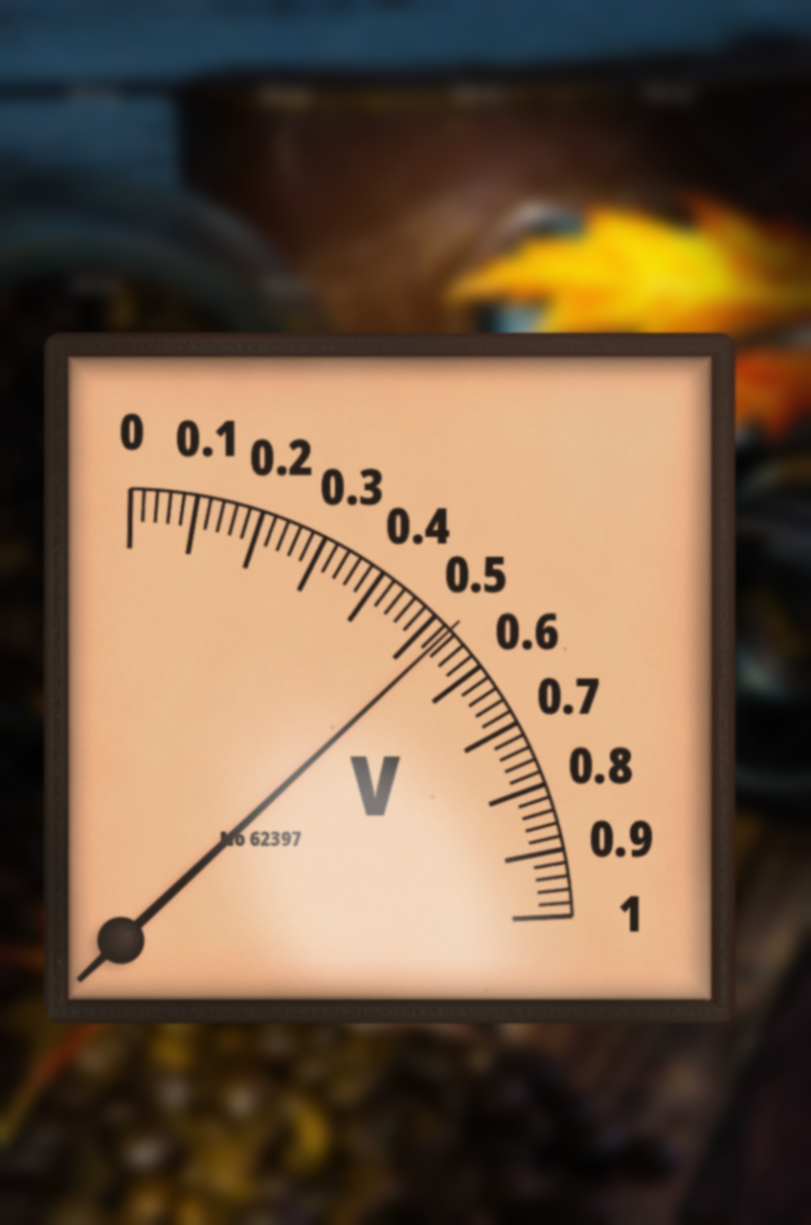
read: 0.53 V
